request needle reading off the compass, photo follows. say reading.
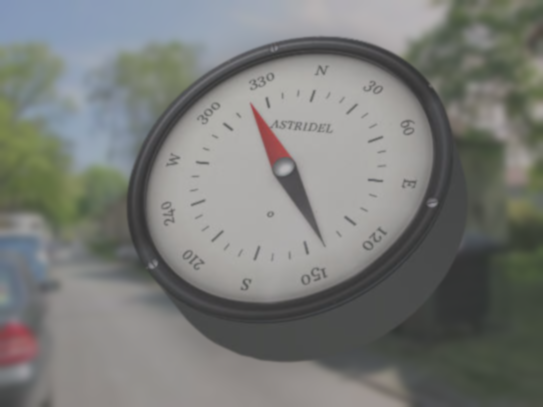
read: 320 °
